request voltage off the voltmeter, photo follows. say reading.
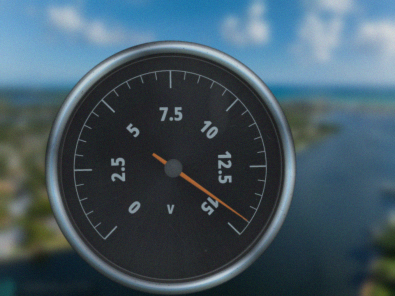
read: 14.5 V
